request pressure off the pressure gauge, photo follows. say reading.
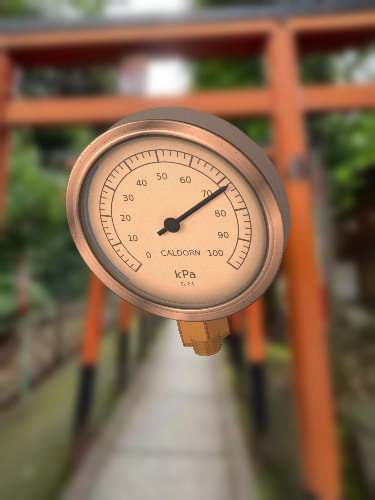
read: 72 kPa
